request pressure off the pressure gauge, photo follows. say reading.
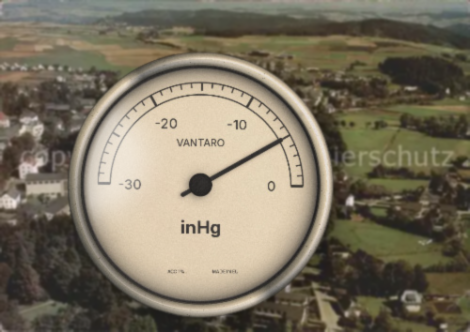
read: -5 inHg
